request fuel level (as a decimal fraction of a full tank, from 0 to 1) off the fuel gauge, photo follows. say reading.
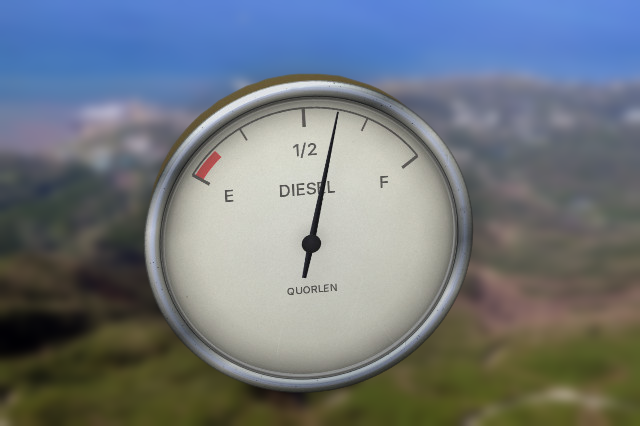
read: 0.625
